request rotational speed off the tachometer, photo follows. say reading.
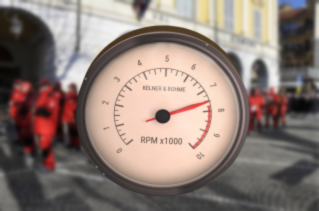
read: 7500 rpm
